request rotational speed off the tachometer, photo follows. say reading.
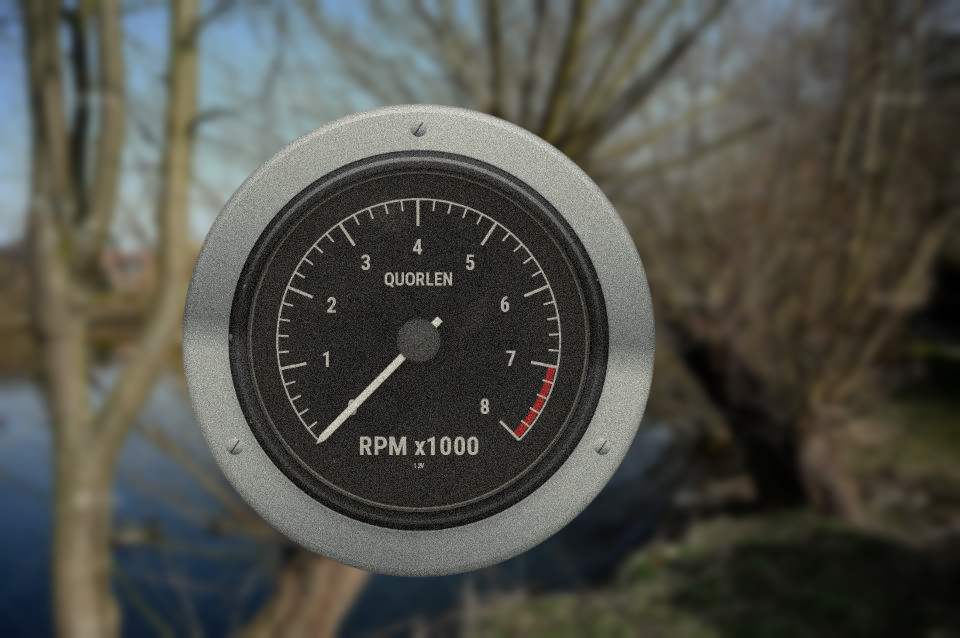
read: 0 rpm
